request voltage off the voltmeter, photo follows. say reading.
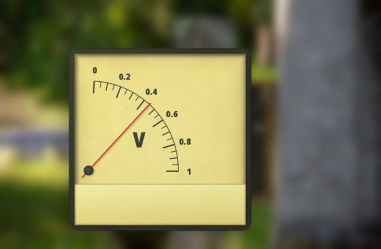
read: 0.45 V
